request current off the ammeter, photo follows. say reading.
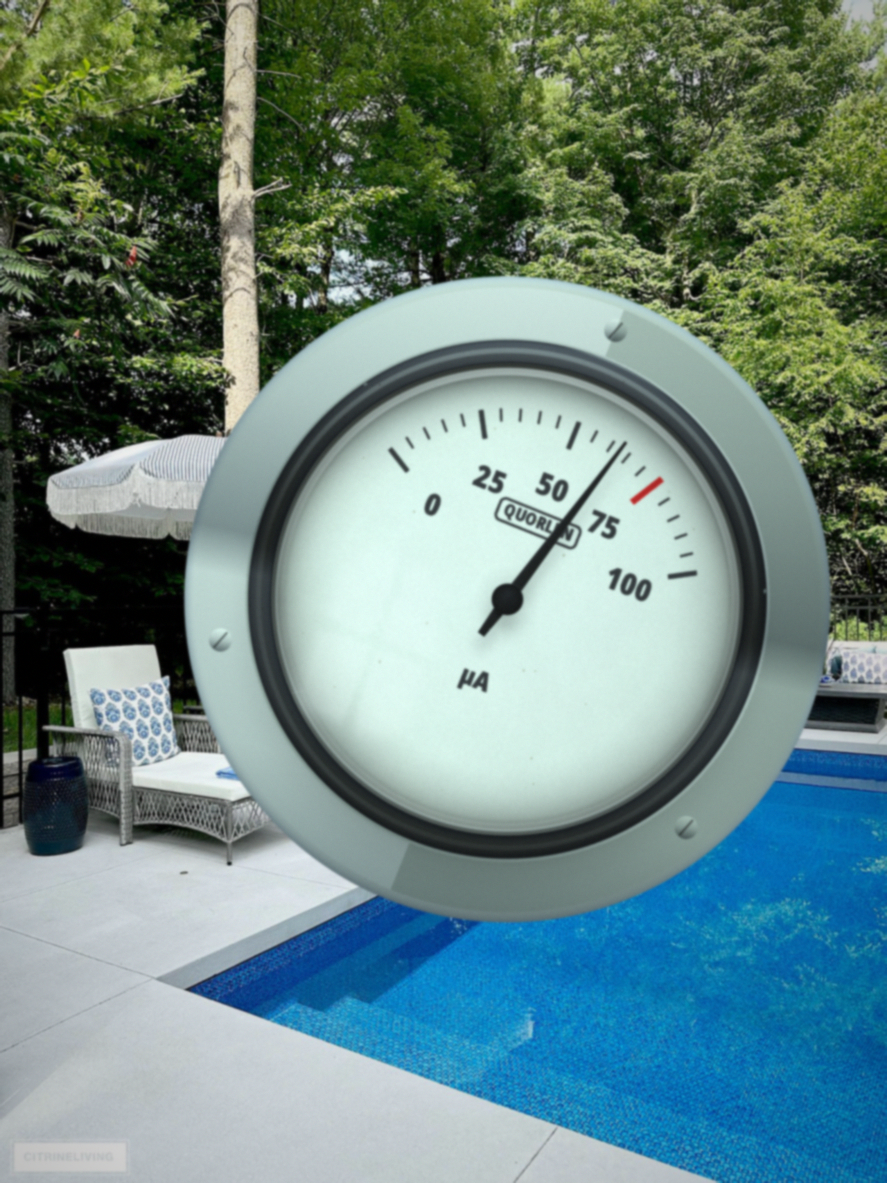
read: 62.5 µA
